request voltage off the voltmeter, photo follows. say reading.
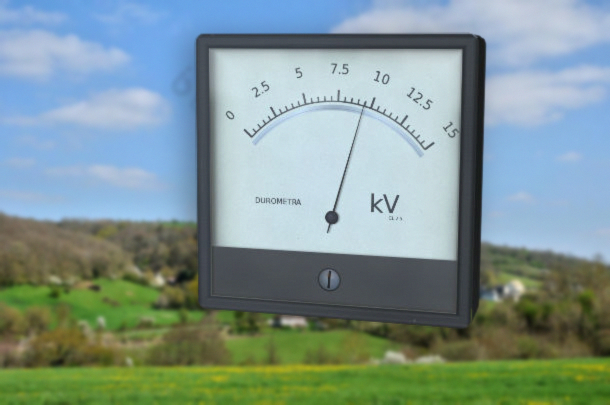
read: 9.5 kV
